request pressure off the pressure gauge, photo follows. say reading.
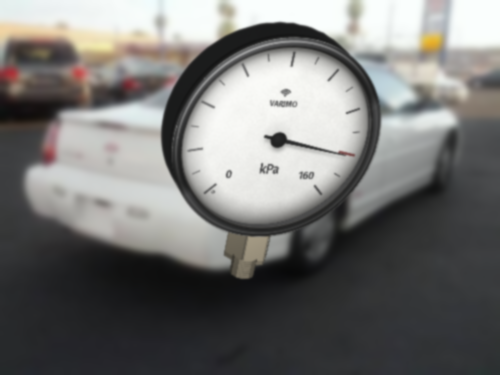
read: 140 kPa
